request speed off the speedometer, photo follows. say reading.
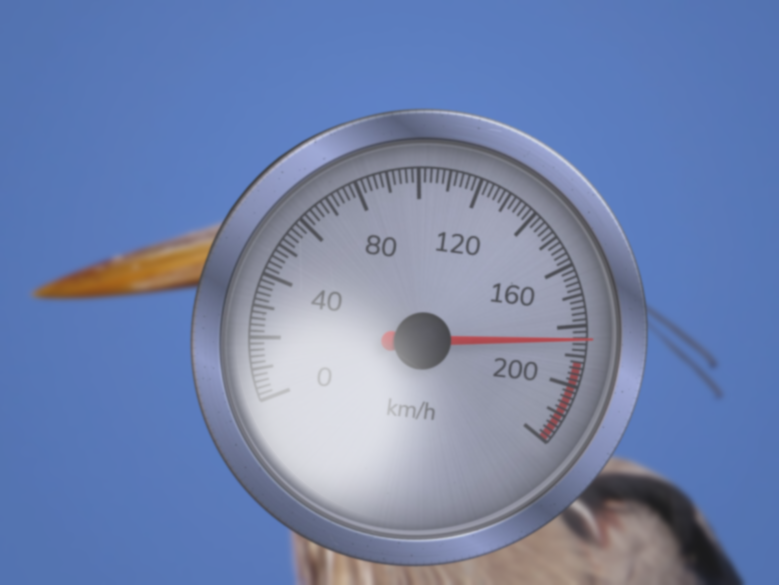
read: 184 km/h
